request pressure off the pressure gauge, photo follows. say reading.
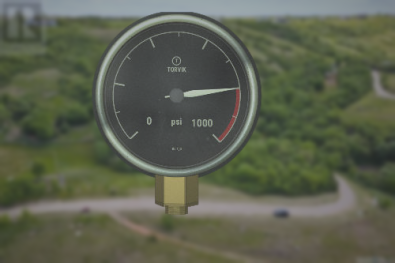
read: 800 psi
